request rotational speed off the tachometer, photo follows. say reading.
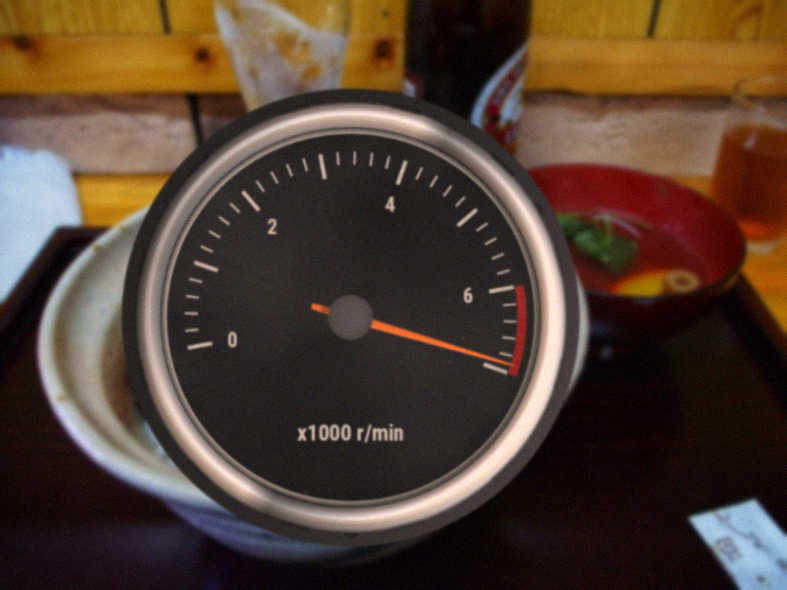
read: 6900 rpm
